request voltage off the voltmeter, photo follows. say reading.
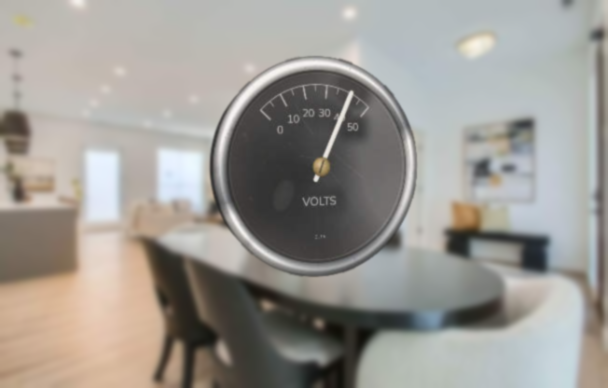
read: 40 V
